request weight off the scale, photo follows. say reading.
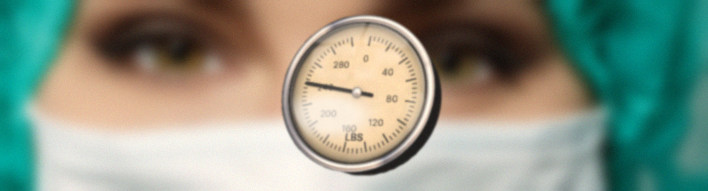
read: 240 lb
